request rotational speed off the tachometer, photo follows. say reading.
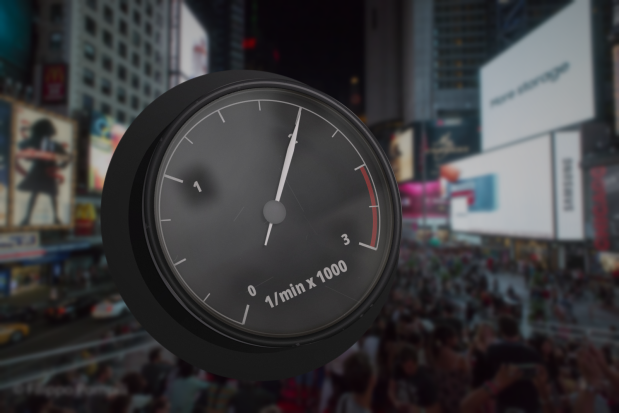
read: 2000 rpm
